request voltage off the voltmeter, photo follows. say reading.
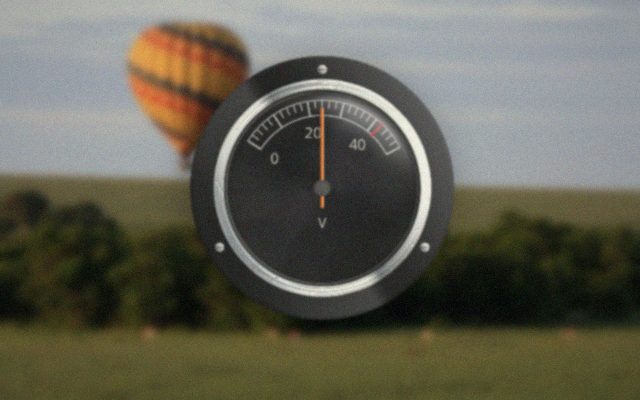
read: 24 V
